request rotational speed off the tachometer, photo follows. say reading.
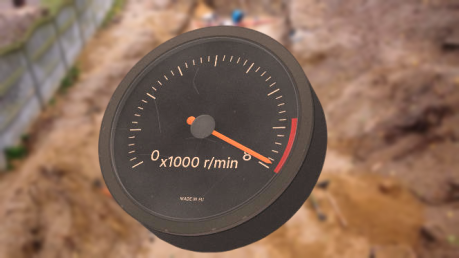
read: 7900 rpm
